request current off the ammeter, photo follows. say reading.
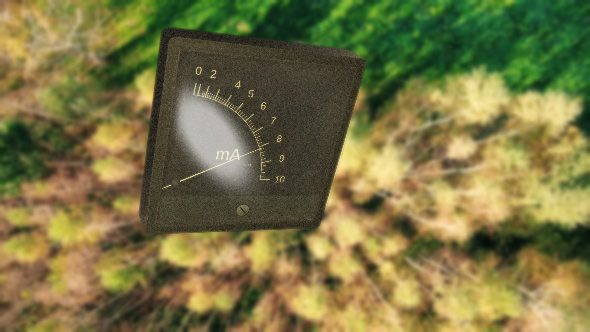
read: 8 mA
